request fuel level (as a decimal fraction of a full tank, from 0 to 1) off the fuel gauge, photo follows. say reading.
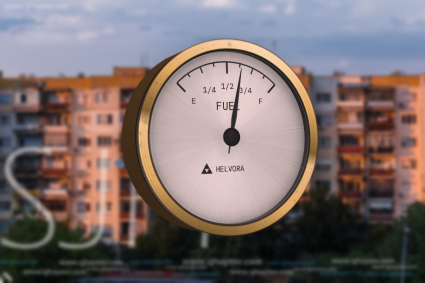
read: 0.625
